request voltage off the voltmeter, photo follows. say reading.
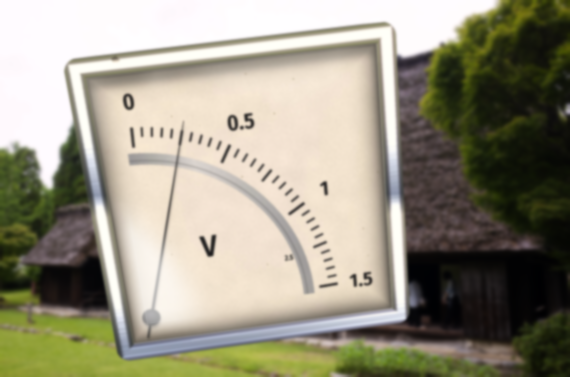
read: 0.25 V
